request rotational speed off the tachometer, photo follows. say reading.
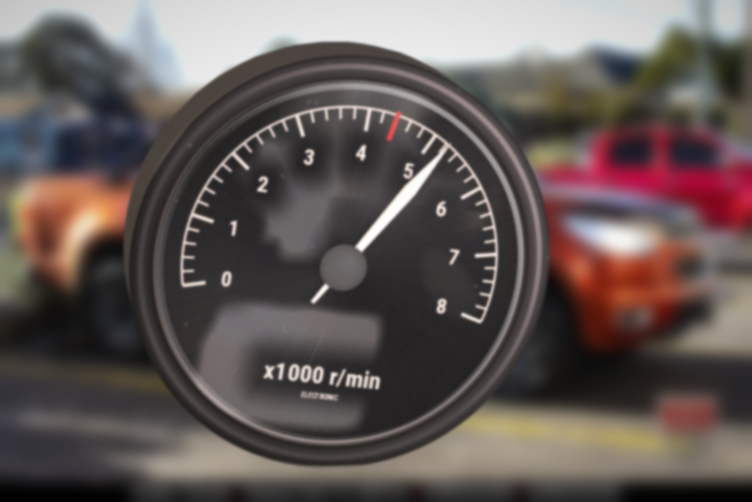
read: 5200 rpm
